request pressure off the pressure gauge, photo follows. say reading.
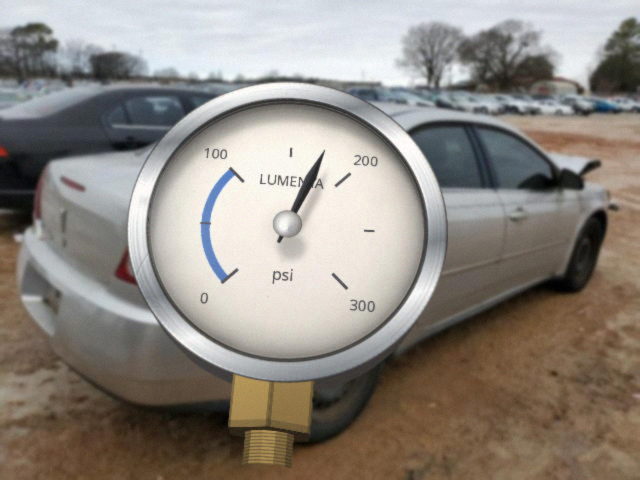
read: 175 psi
